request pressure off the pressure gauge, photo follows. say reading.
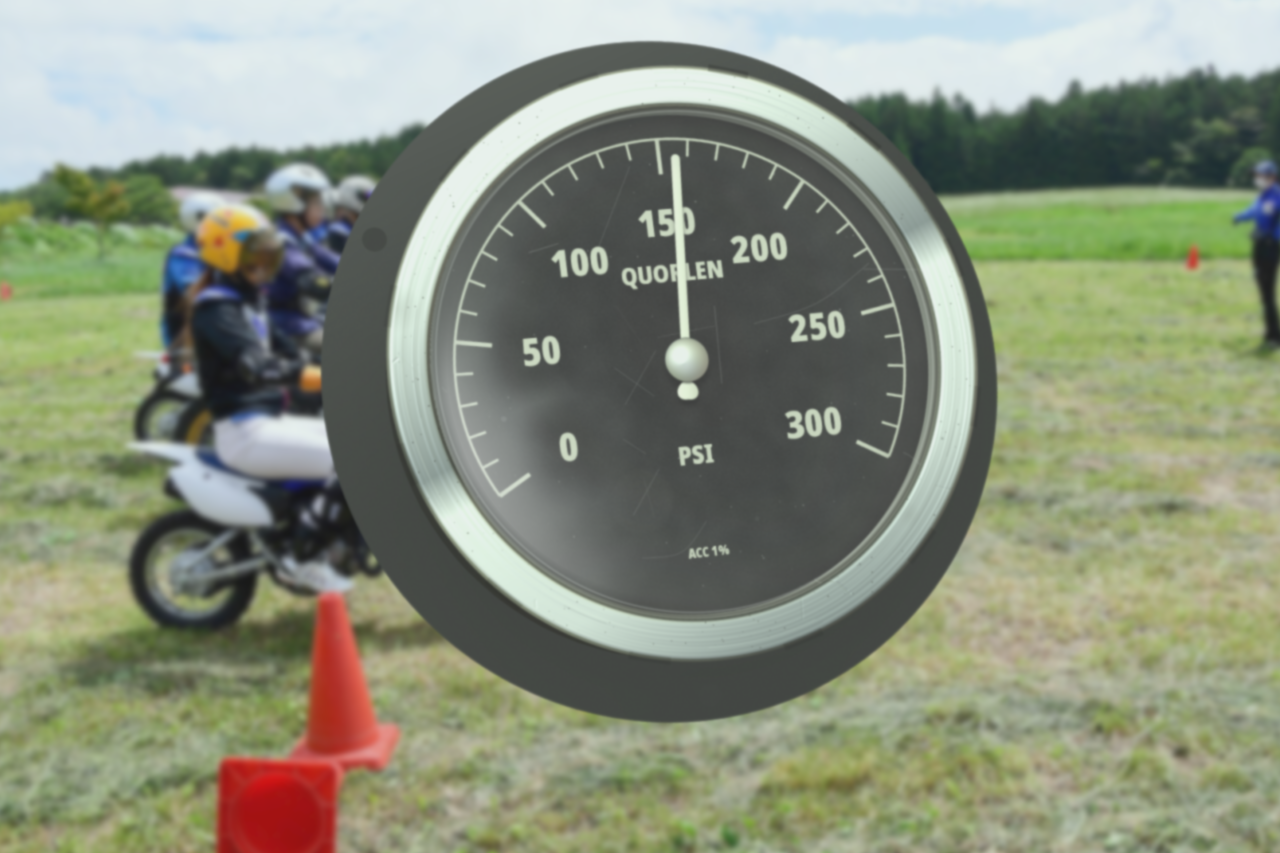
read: 155 psi
